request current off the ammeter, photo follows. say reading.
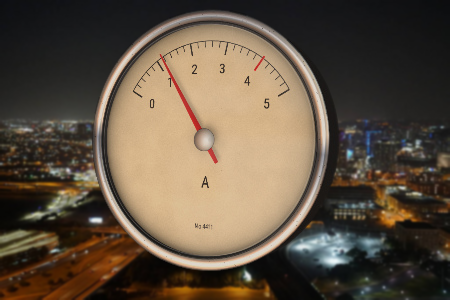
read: 1.2 A
